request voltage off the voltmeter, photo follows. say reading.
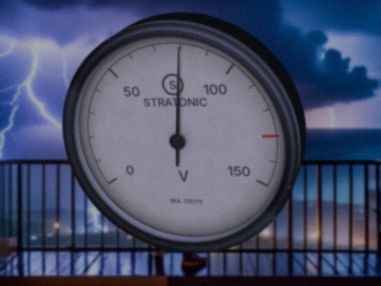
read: 80 V
